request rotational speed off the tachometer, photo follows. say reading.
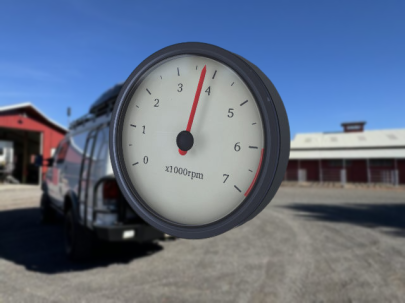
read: 3750 rpm
